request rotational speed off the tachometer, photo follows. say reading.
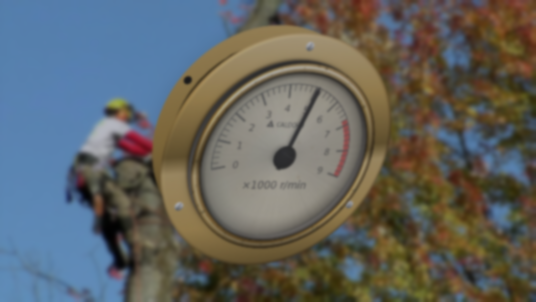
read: 5000 rpm
